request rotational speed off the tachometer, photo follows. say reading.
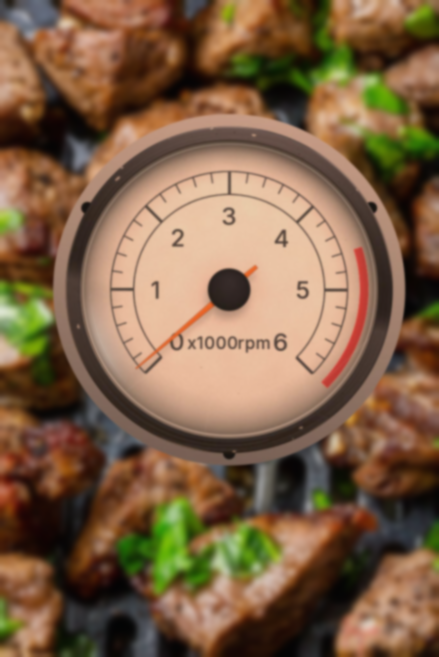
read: 100 rpm
